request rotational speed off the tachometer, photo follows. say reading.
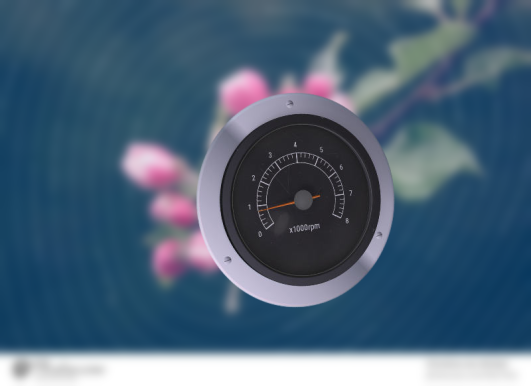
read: 800 rpm
